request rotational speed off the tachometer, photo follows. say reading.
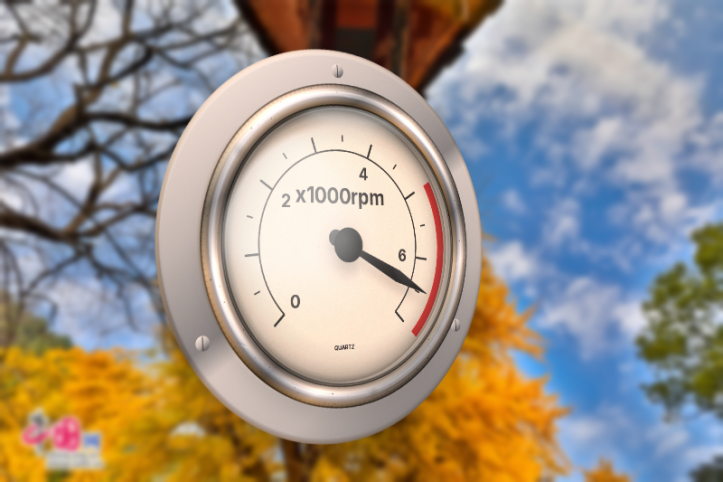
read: 6500 rpm
